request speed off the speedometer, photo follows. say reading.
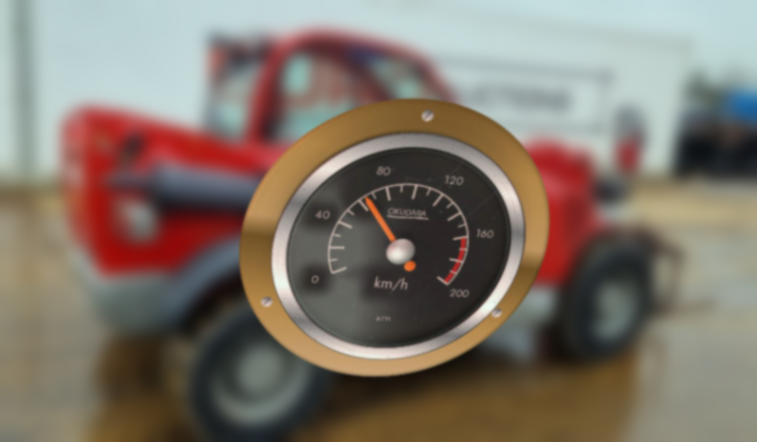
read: 65 km/h
